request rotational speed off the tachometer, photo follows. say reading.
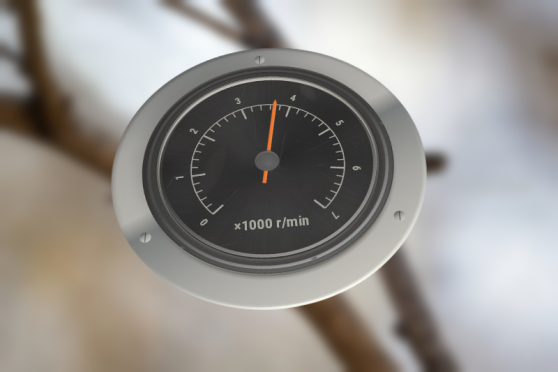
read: 3700 rpm
